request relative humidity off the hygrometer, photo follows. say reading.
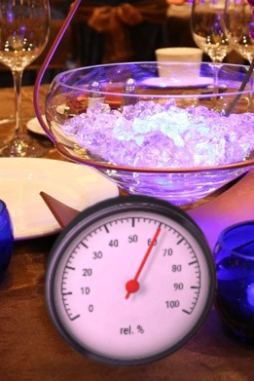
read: 60 %
